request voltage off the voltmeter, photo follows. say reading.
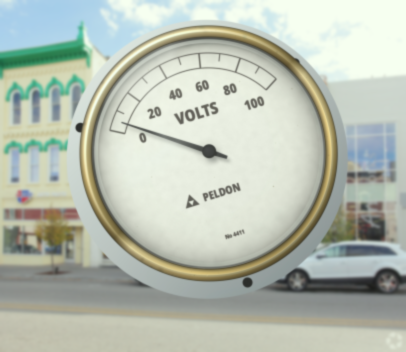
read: 5 V
